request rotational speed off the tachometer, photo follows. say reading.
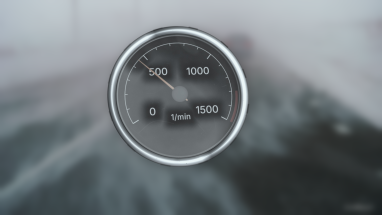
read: 450 rpm
